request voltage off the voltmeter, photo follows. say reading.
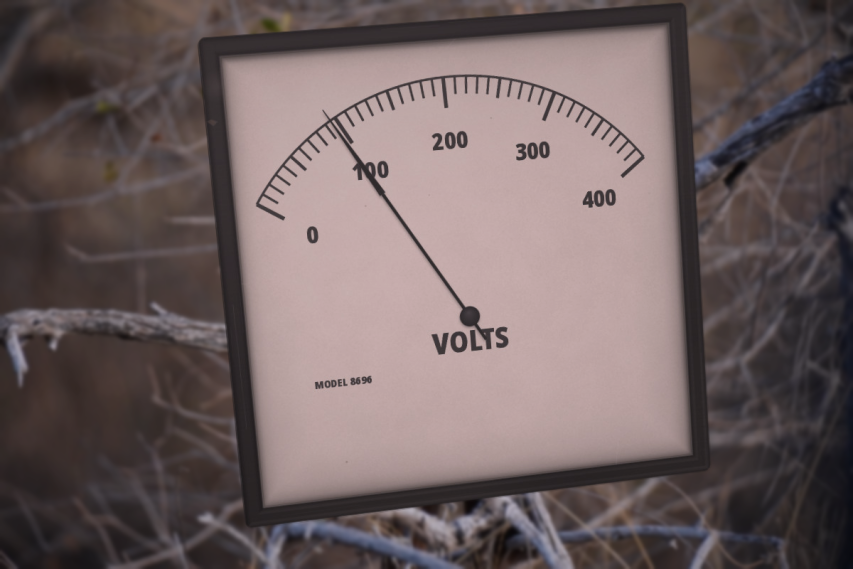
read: 95 V
